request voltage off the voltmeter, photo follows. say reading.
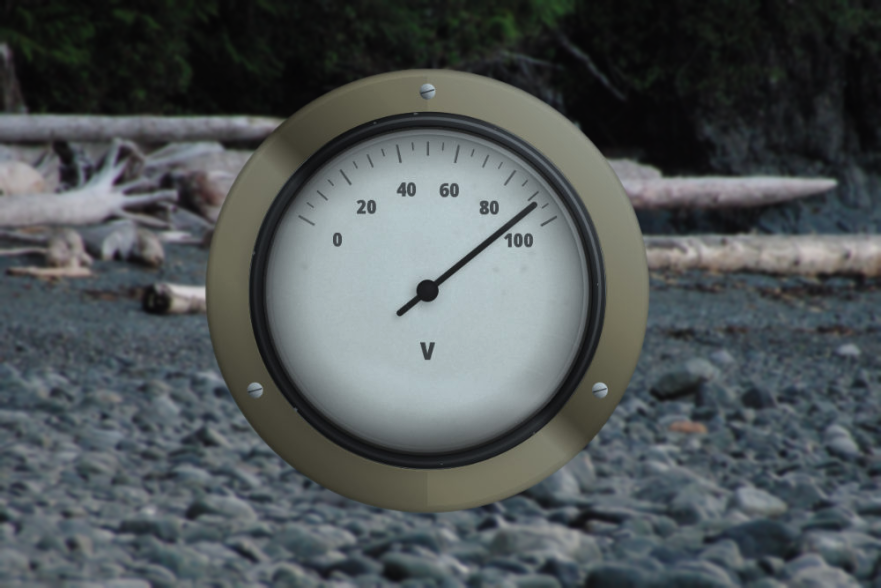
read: 92.5 V
